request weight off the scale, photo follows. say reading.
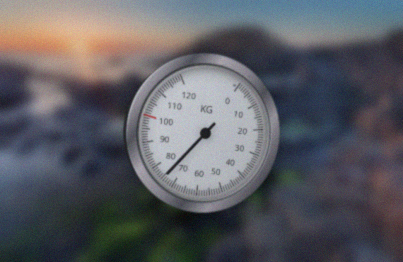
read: 75 kg
